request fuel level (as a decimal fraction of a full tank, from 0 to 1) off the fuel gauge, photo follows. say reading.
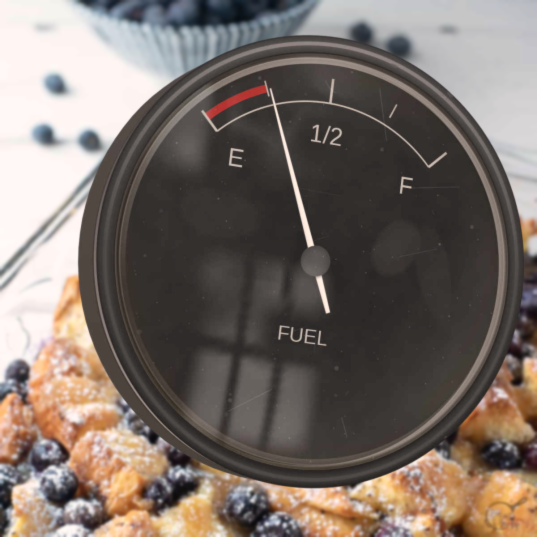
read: 0.25
